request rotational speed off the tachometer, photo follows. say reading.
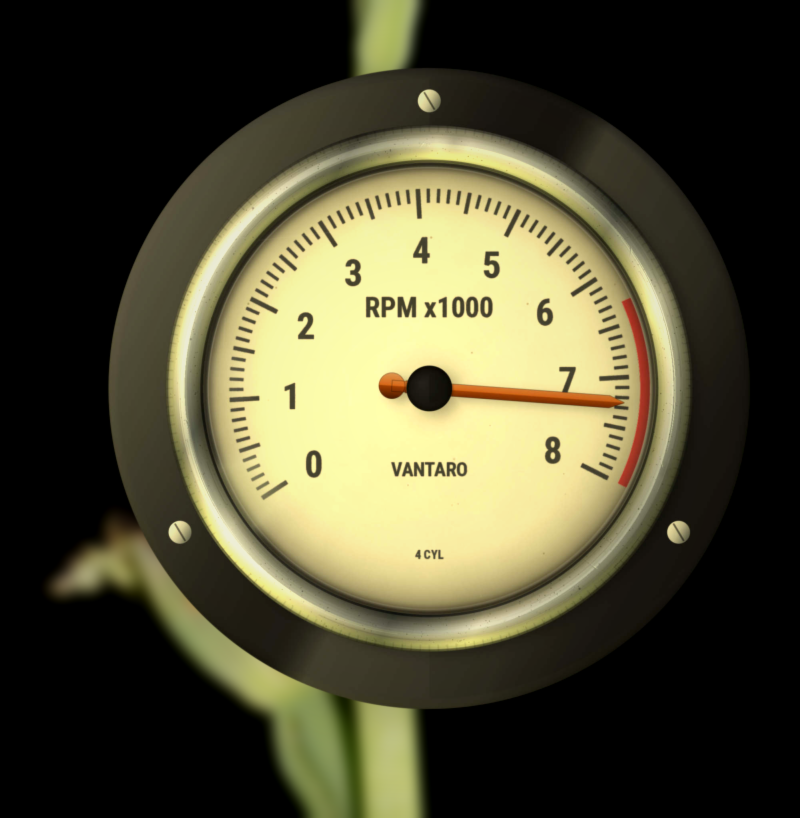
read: 7250 rpm
